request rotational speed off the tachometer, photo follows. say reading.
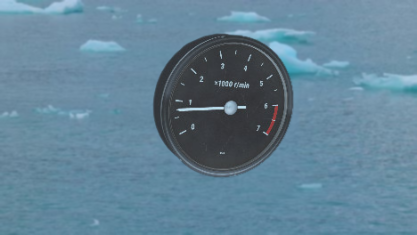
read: 750 rpm
